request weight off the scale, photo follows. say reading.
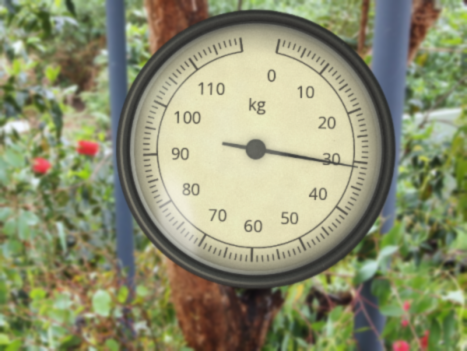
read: 31 kg
